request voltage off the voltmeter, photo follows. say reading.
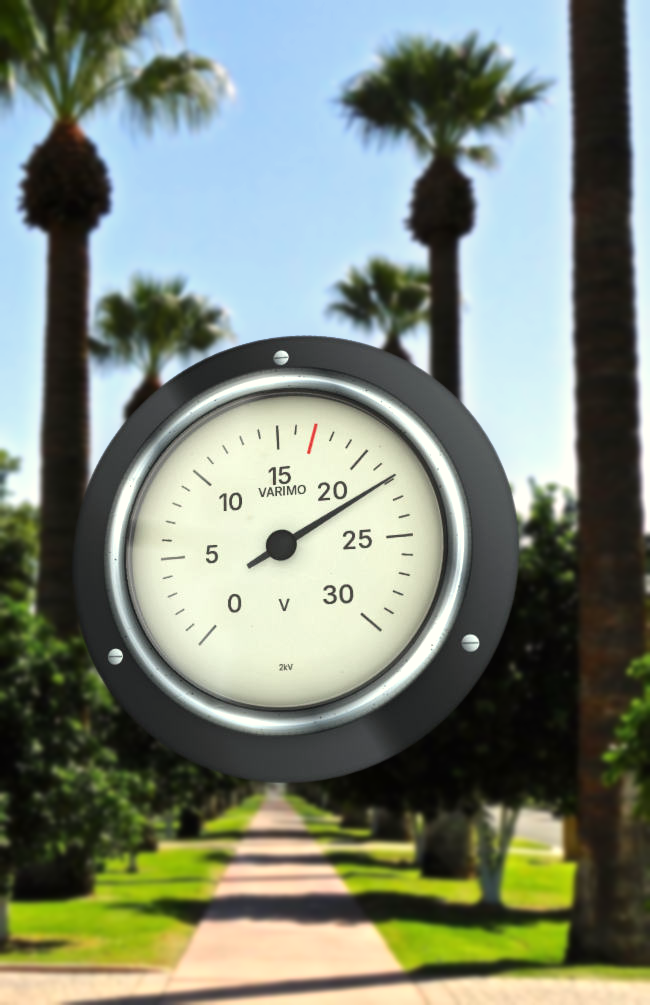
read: 22 V
